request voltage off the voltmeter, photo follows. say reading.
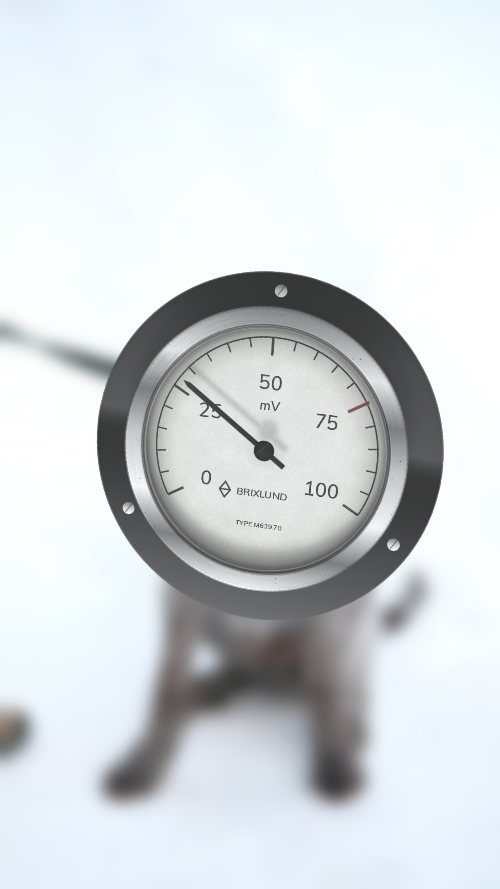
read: 27.5 mV
